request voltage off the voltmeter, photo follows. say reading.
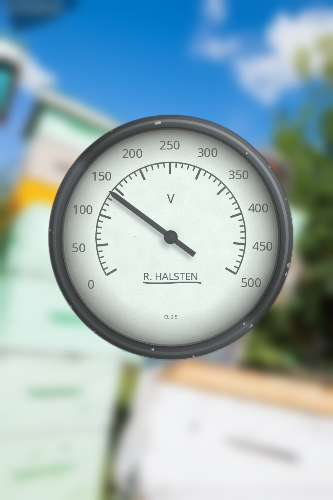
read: 140 V
